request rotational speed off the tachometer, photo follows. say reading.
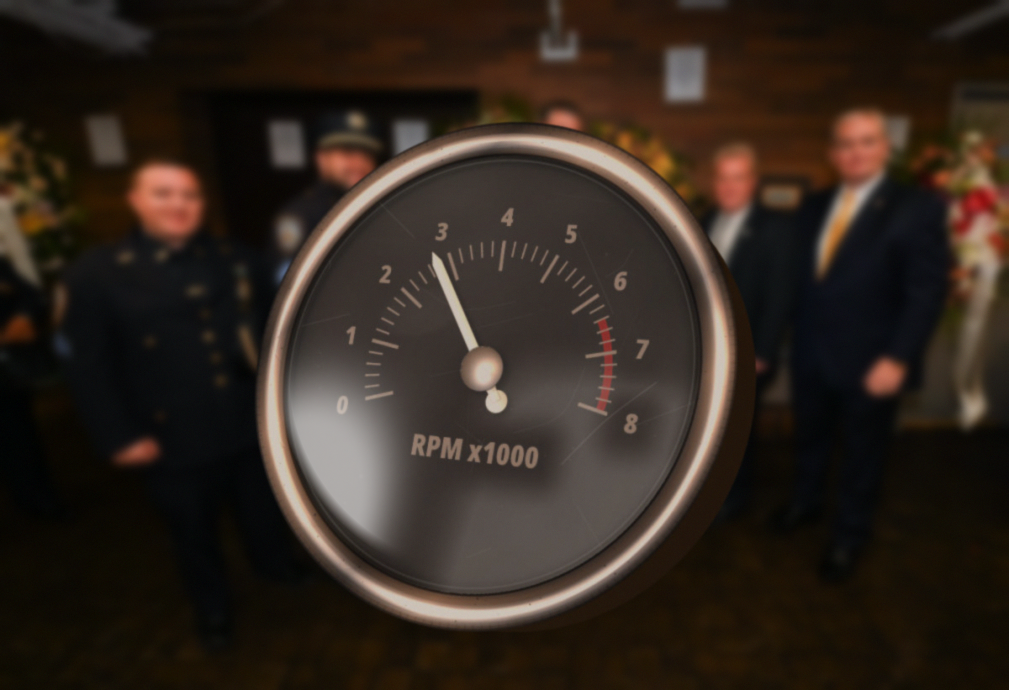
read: 2800 rpm
